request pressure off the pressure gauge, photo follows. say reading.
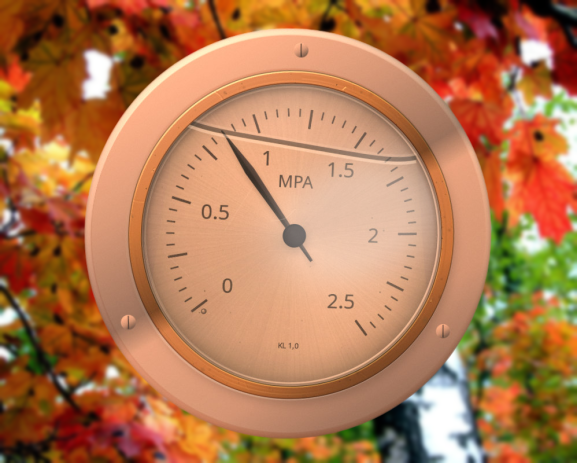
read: 0.85 MPa
